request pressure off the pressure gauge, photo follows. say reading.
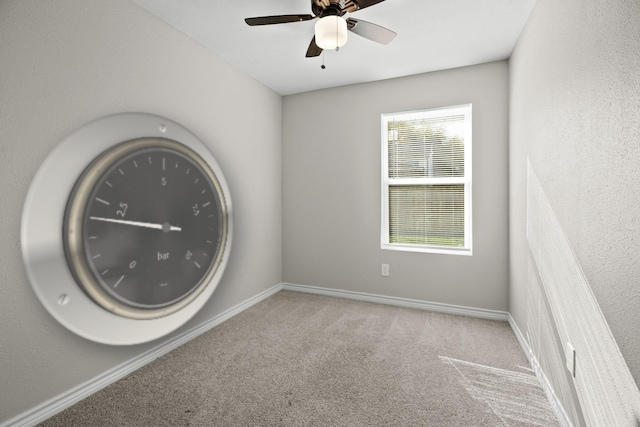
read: 2 bar
